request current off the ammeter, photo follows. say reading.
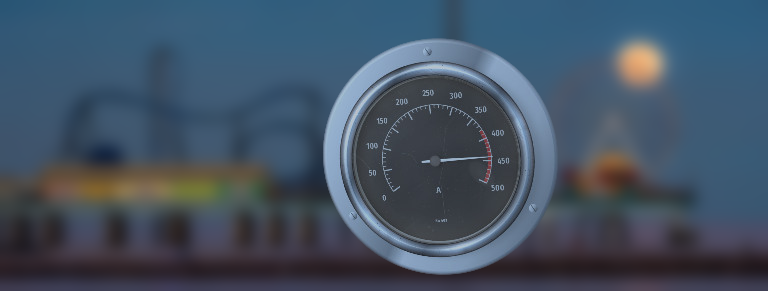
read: 440 A
